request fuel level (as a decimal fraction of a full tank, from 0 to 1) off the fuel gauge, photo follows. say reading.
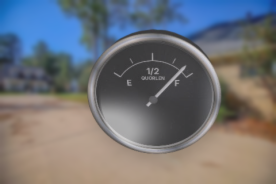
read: 0.875
